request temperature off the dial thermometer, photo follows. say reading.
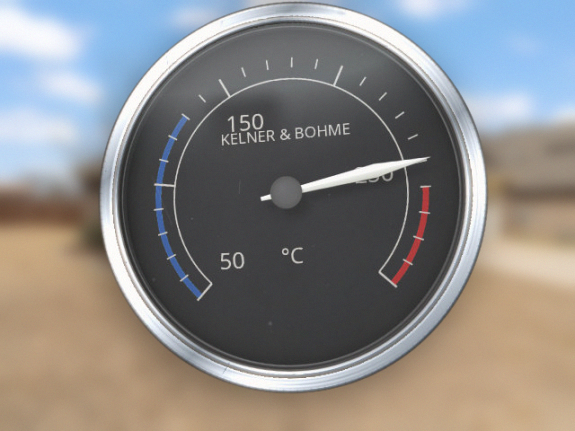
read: 250 °C
